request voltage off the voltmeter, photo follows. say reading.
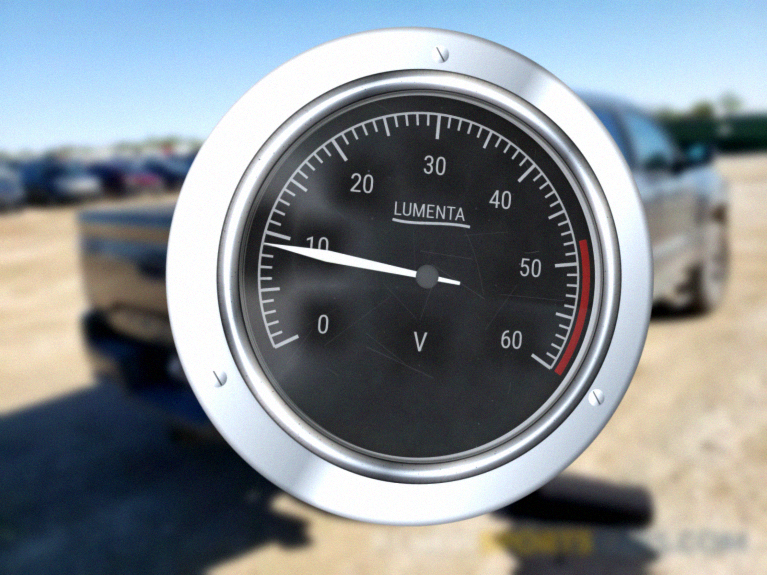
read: 9 V
